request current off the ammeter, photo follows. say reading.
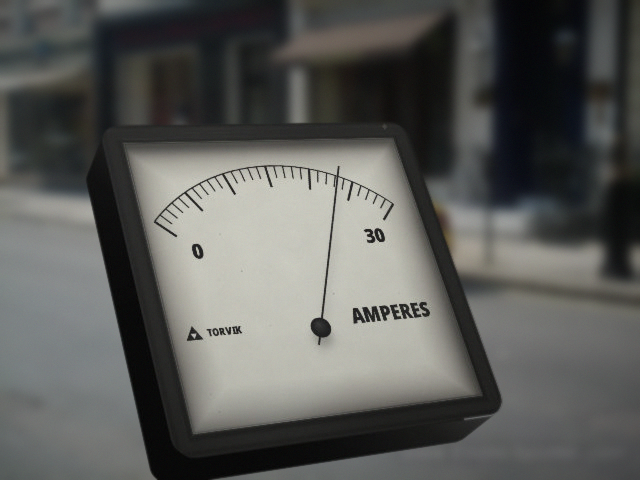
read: 23 A
